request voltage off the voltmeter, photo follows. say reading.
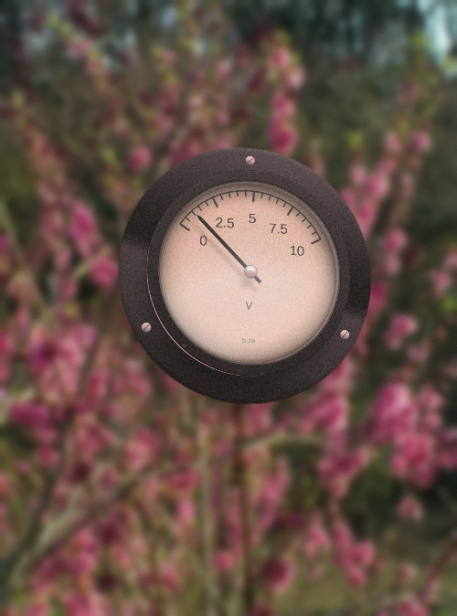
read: 1 V
